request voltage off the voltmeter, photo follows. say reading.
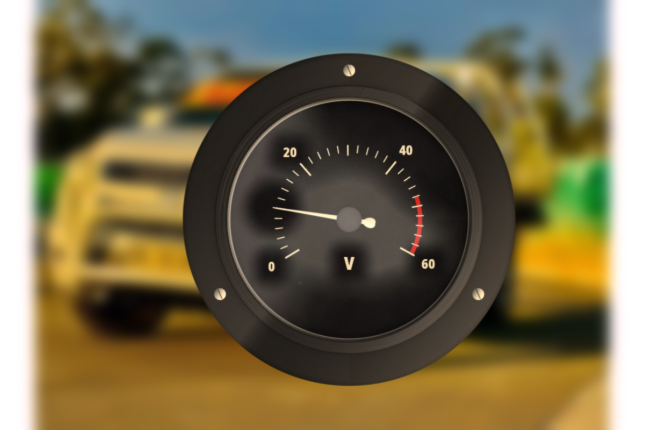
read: 10 V
